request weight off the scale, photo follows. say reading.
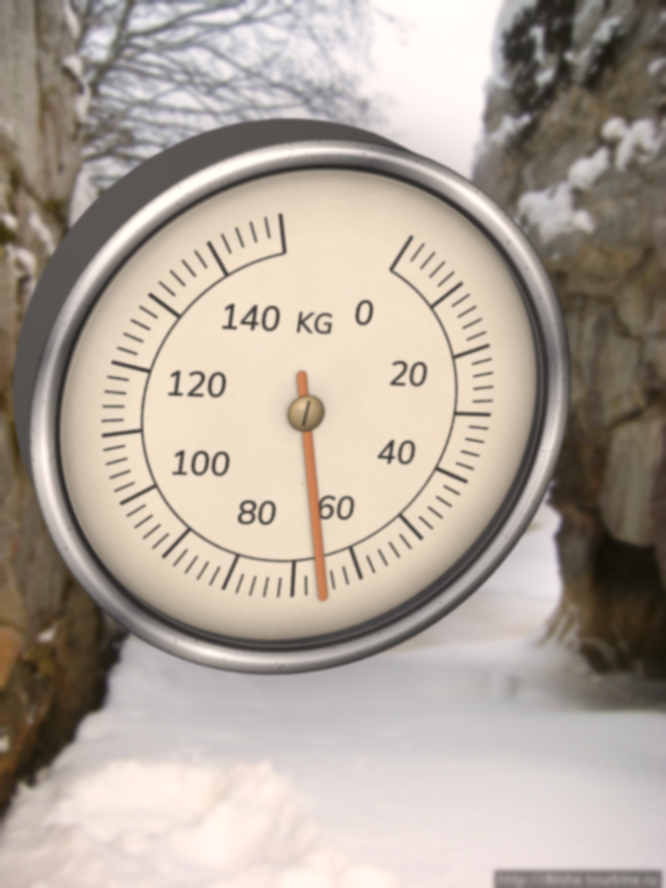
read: 66 kg
